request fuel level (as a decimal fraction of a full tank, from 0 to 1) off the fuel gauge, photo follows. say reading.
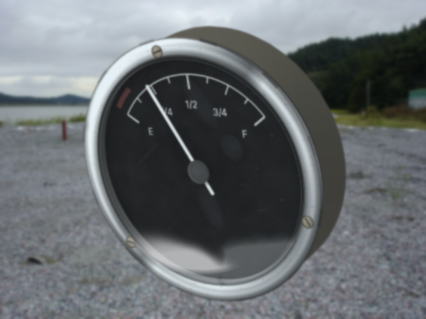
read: 0.25
